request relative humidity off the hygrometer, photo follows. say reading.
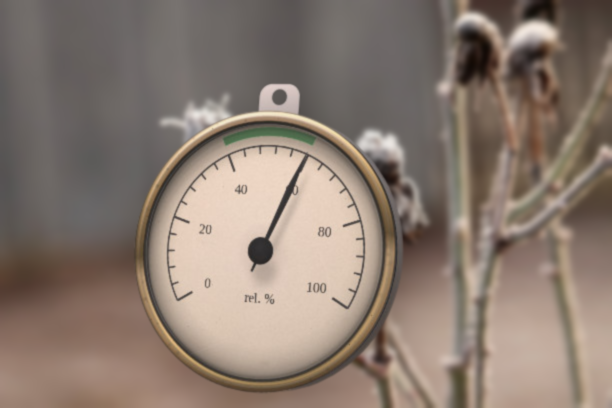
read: 60 %
